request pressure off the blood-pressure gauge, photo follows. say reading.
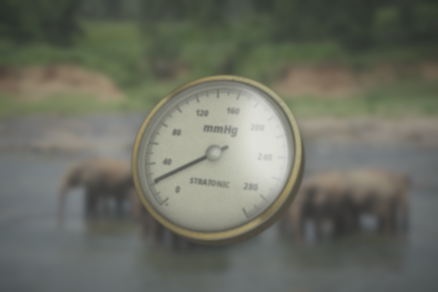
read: 20 mmHg
